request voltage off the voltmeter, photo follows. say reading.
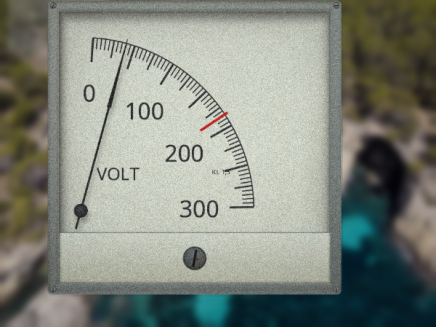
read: 40 V
